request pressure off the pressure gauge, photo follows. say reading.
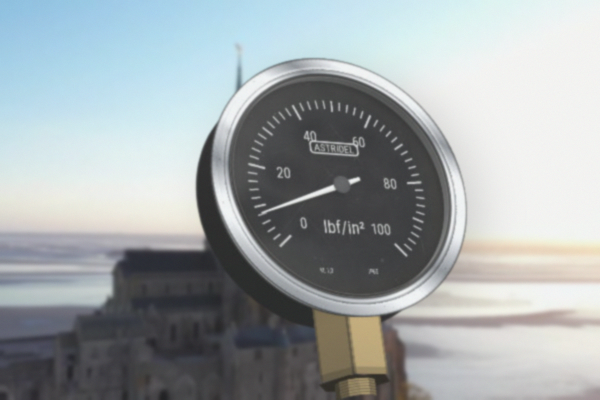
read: 8 psi
